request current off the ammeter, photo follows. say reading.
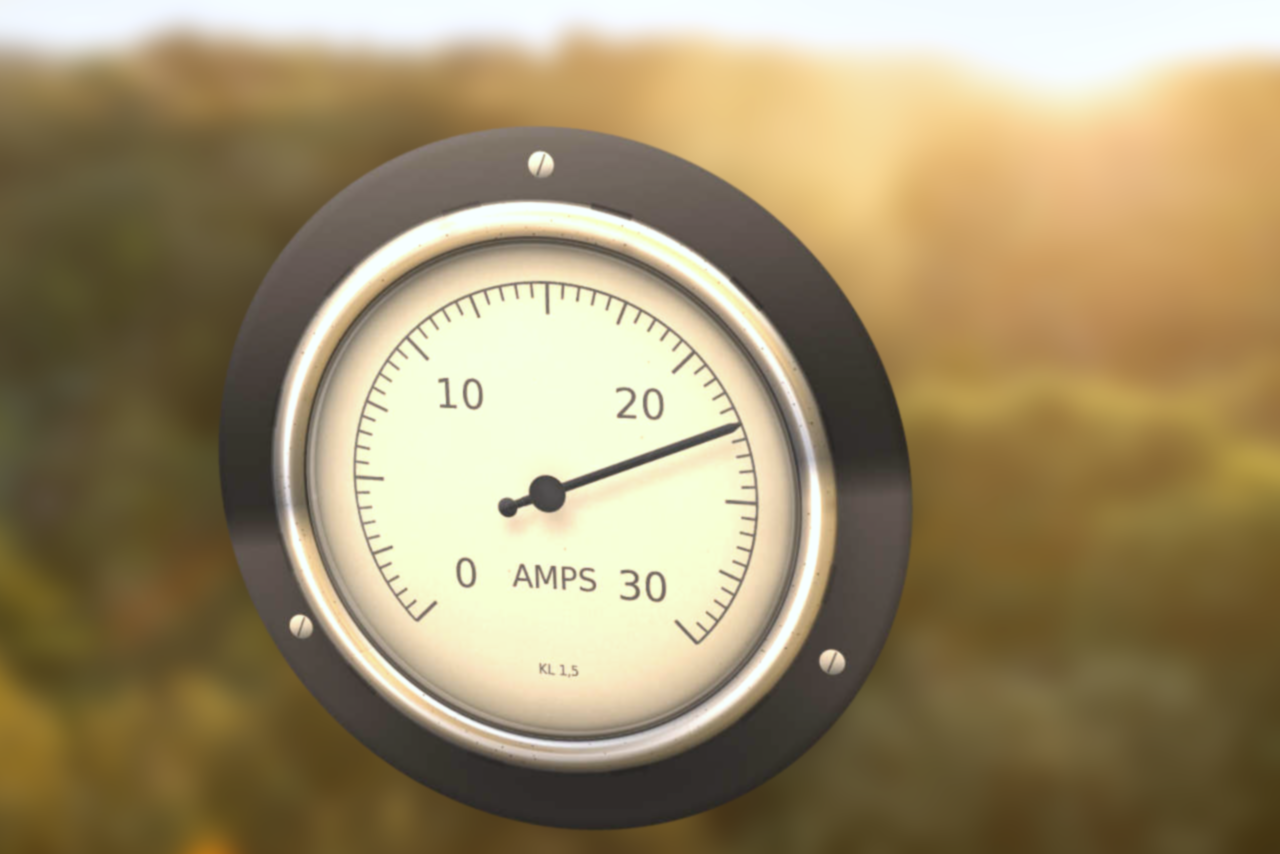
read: 22.5 A
